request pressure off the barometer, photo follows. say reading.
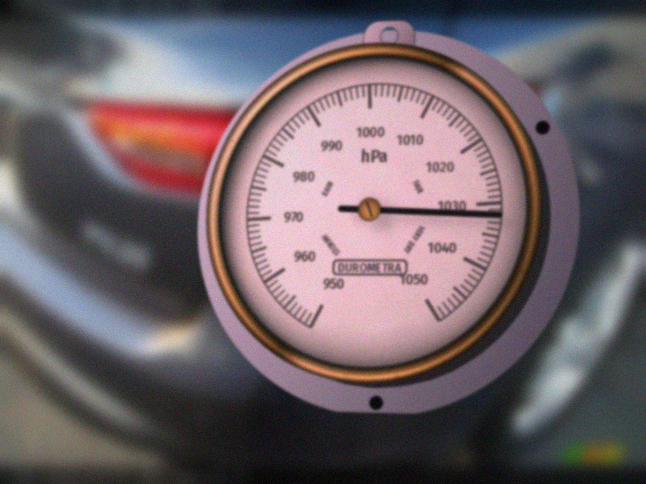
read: 1032 hPa
